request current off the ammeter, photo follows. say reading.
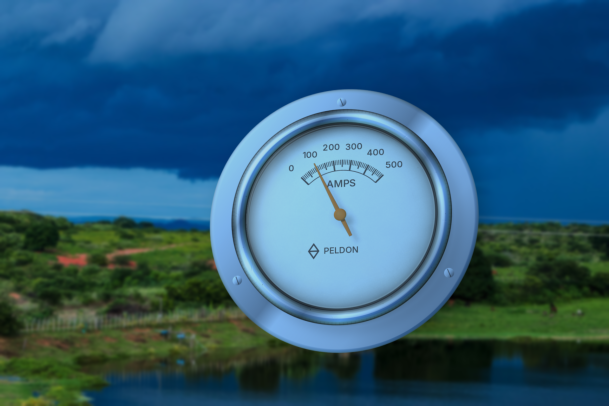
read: 100 A
